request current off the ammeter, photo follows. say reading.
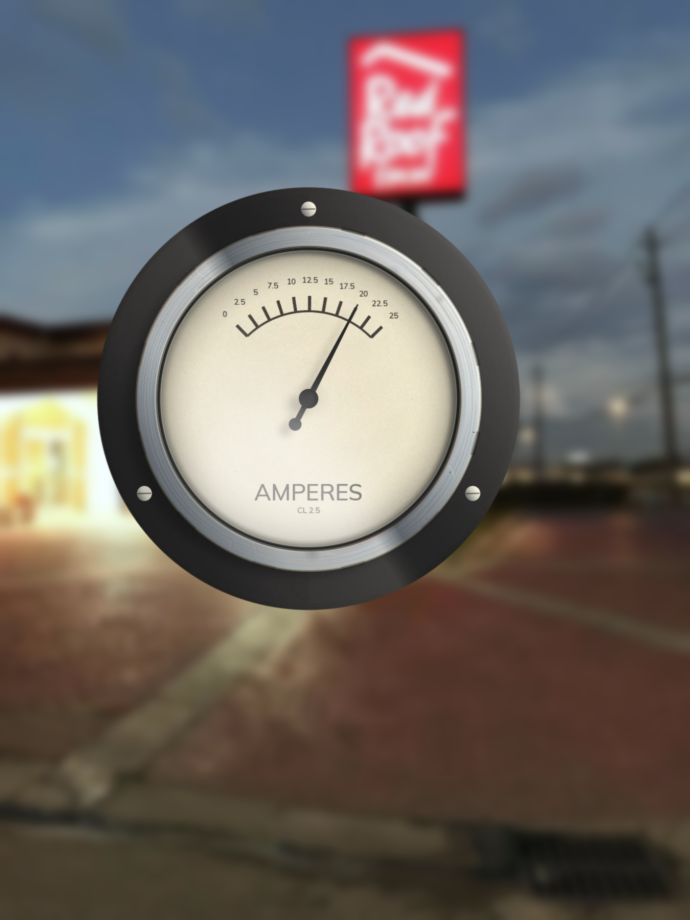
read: 20 A
